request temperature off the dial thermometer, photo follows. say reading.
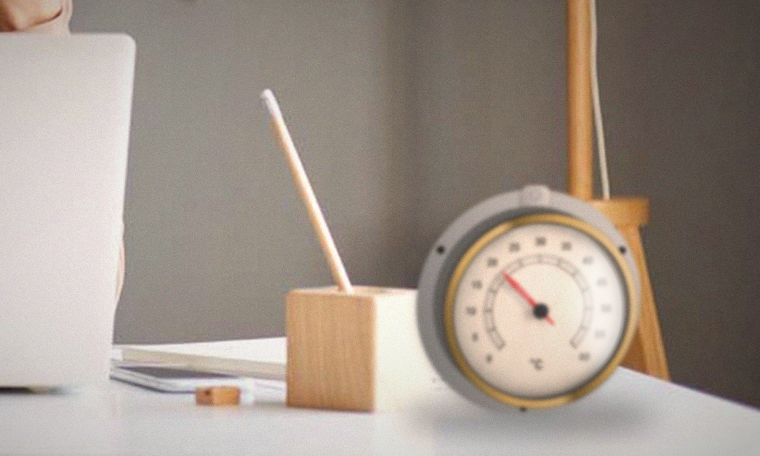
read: 20 °C
